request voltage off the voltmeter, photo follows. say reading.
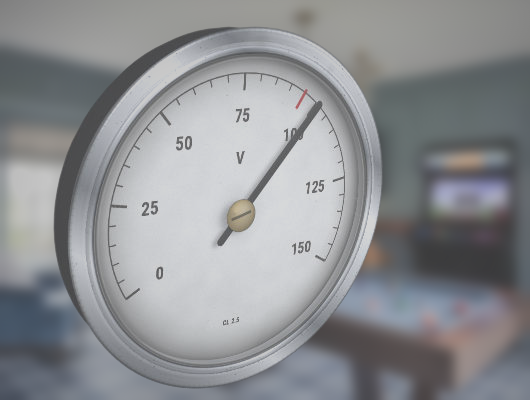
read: 100 V
